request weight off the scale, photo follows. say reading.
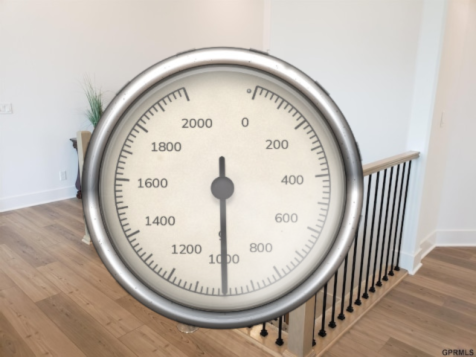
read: 1000 g
